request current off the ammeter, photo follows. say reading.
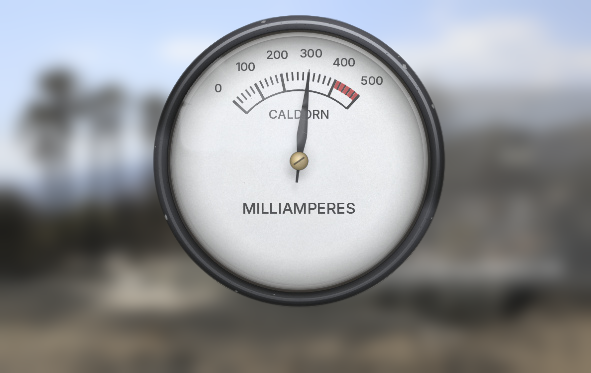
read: 300 mA
